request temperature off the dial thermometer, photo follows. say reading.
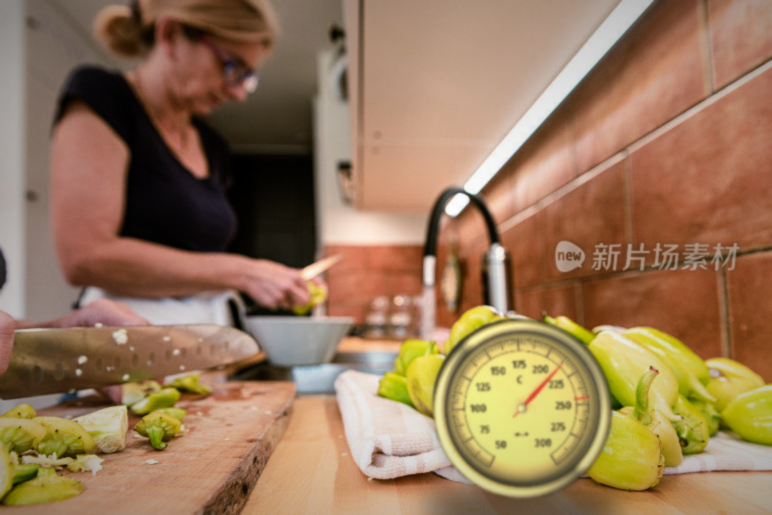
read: 212.5 °C
